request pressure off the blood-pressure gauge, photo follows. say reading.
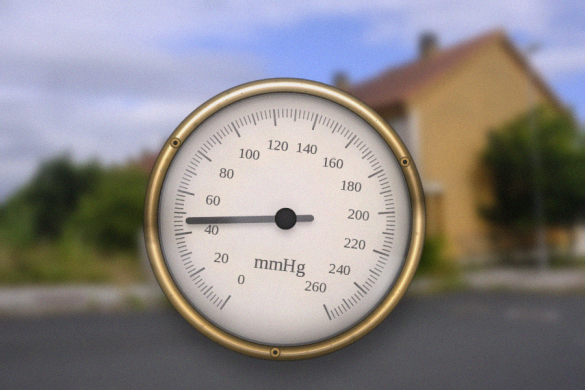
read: 46 mmHg
